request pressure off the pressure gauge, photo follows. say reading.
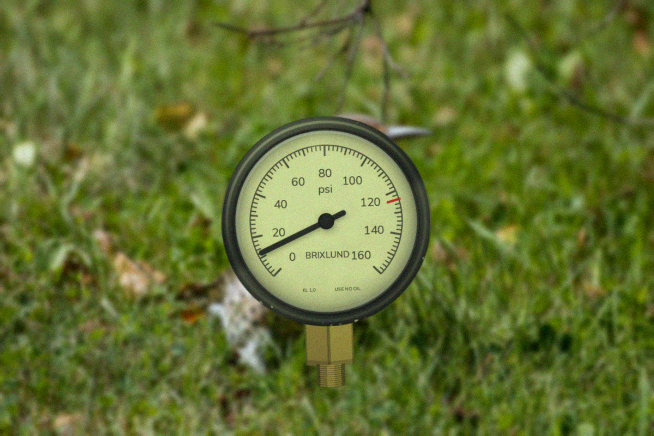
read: 12 psi
